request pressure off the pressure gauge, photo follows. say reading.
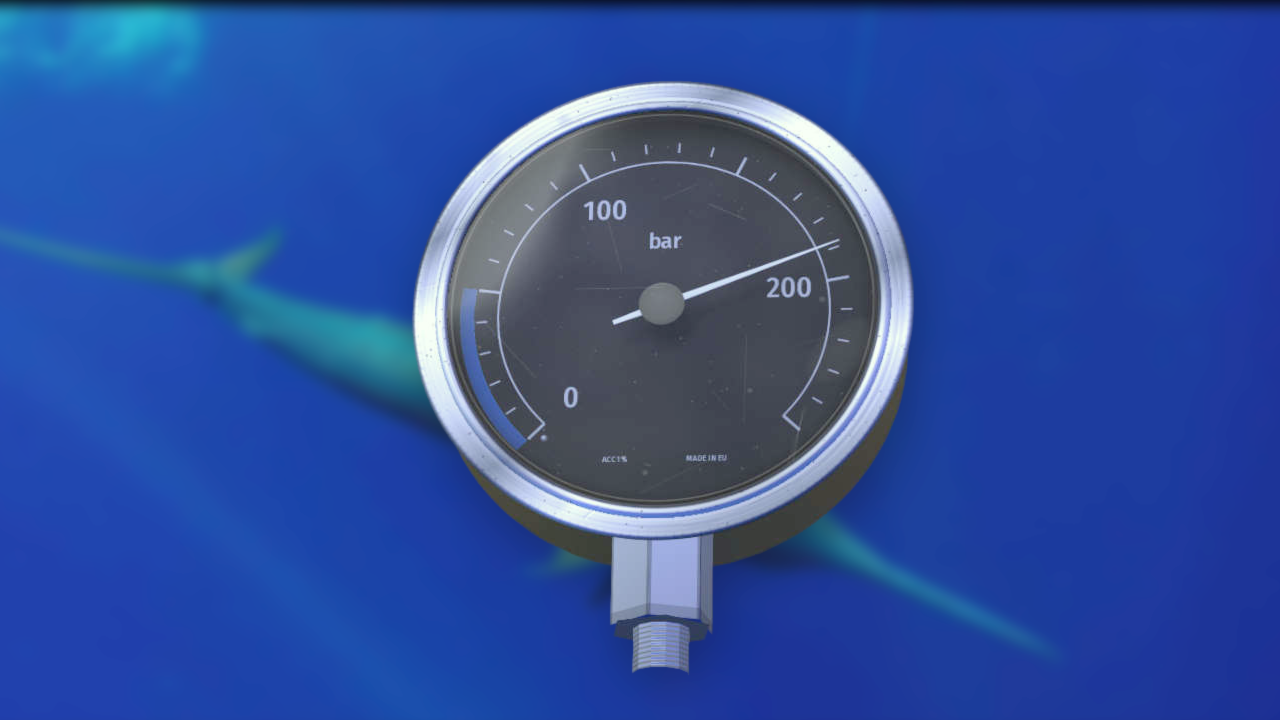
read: 190 bar
